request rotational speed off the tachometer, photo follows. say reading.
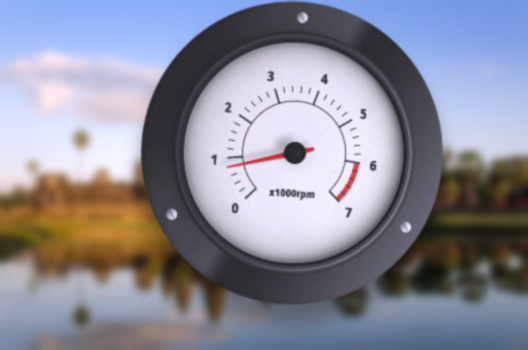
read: 800 rpm
